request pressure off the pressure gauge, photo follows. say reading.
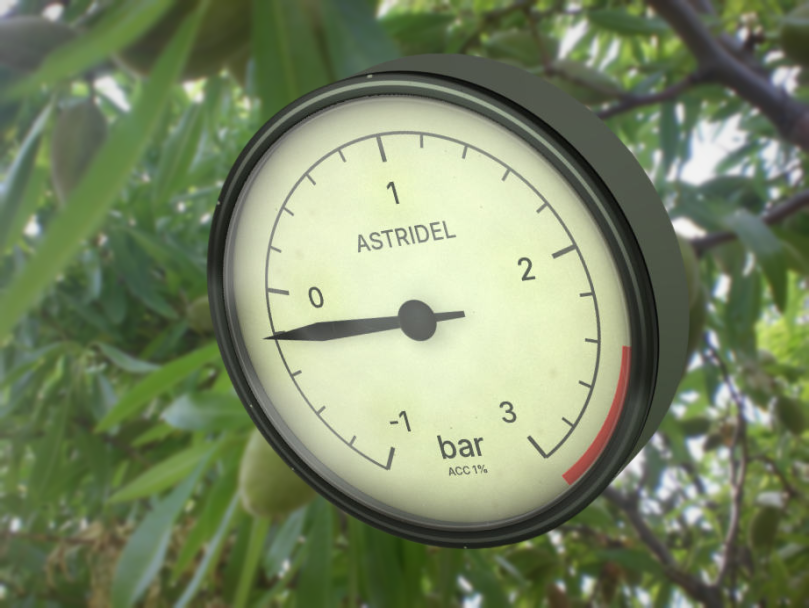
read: -0.2 bar
